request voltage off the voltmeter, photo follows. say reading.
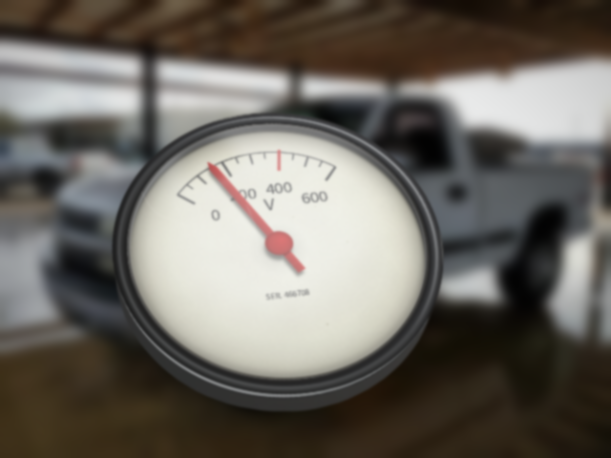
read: 150 V
